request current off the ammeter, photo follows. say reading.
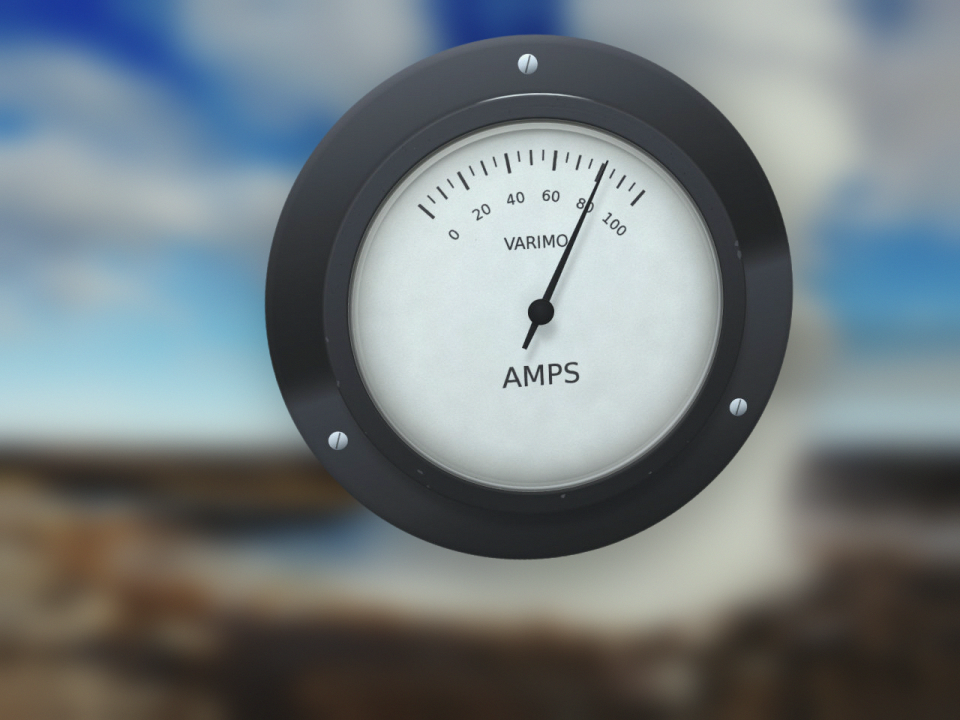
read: 80 A
